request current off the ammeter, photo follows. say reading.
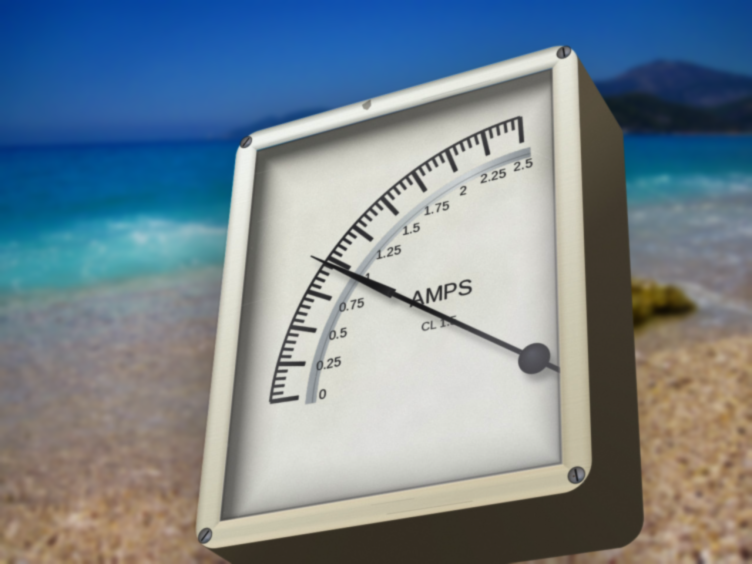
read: 0.95 A
